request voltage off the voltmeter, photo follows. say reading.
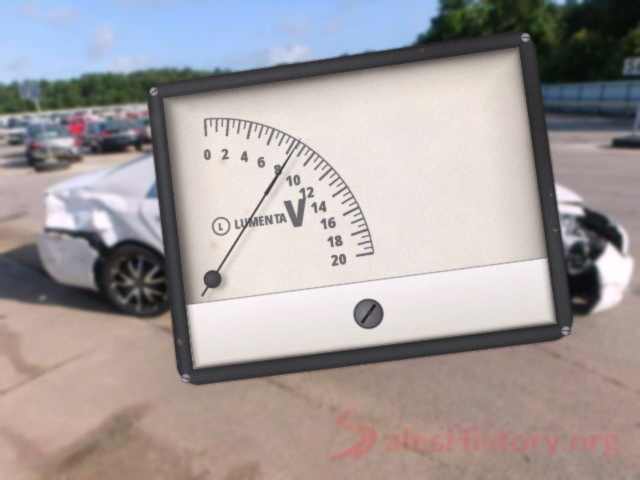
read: 8.5 V
